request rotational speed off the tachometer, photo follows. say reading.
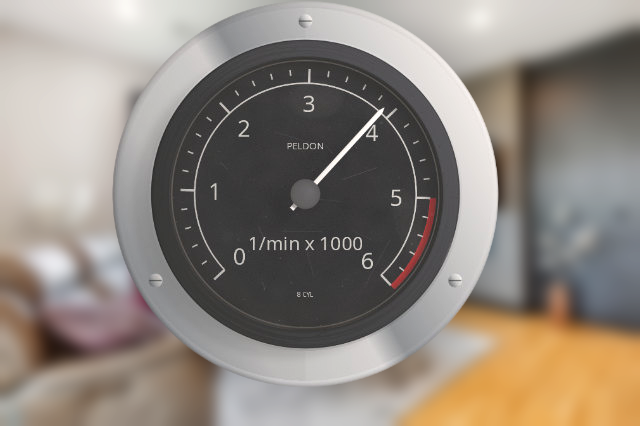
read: 3900 rpm
